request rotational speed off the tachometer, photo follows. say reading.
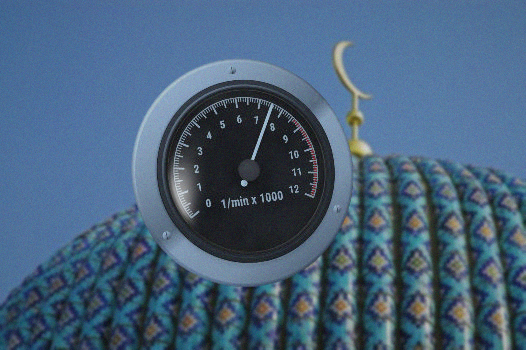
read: 7500 rpm
